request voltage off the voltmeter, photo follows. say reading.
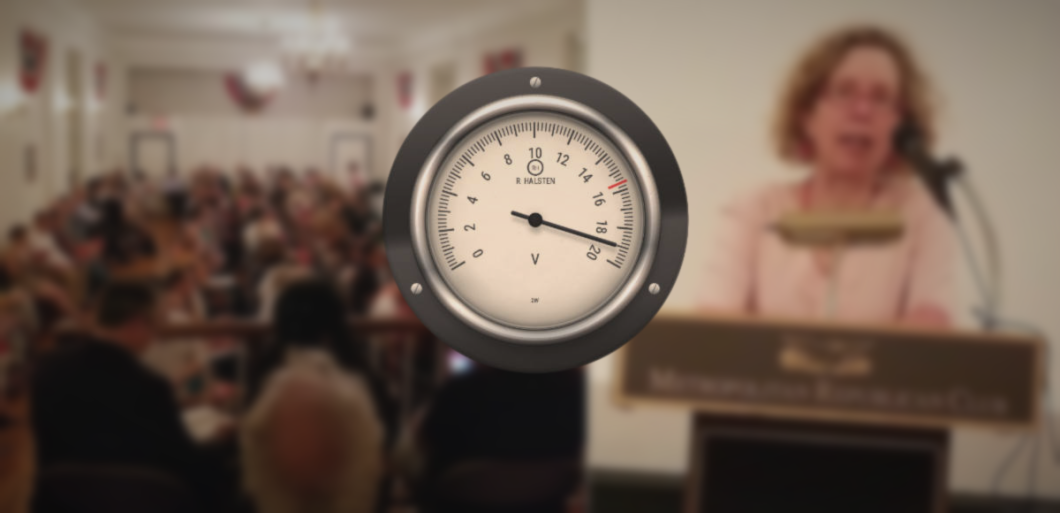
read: 19 V
